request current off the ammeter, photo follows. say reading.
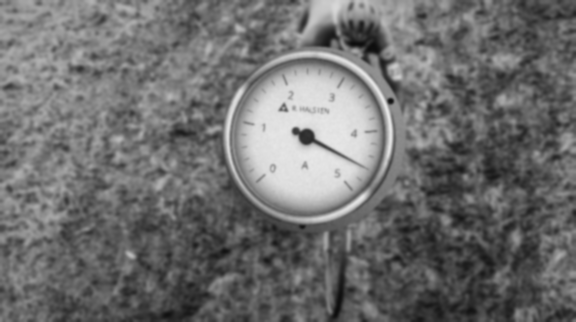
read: 4.6 A
